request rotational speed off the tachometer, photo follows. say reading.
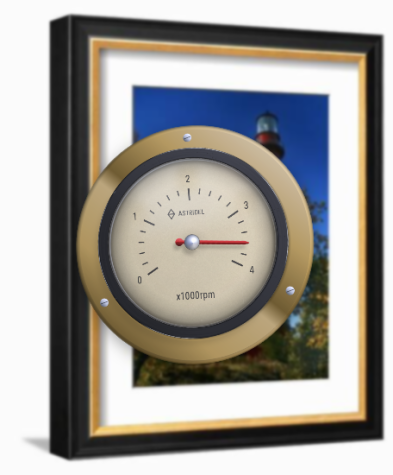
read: 3600 rpm
